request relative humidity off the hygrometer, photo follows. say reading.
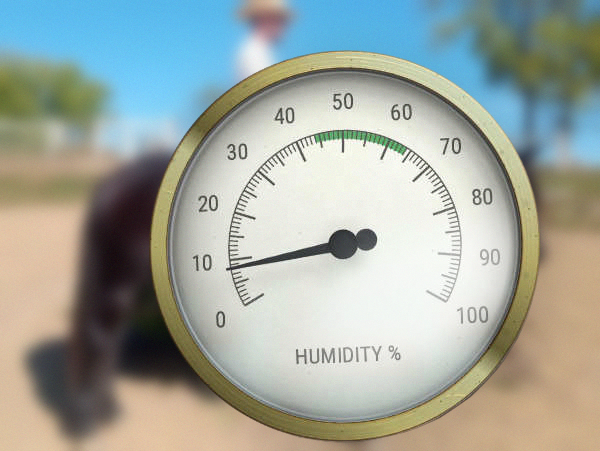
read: 8 %
